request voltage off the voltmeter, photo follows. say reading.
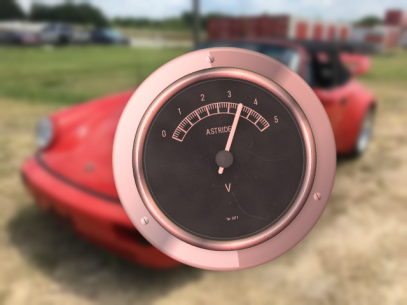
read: 3.5 V
